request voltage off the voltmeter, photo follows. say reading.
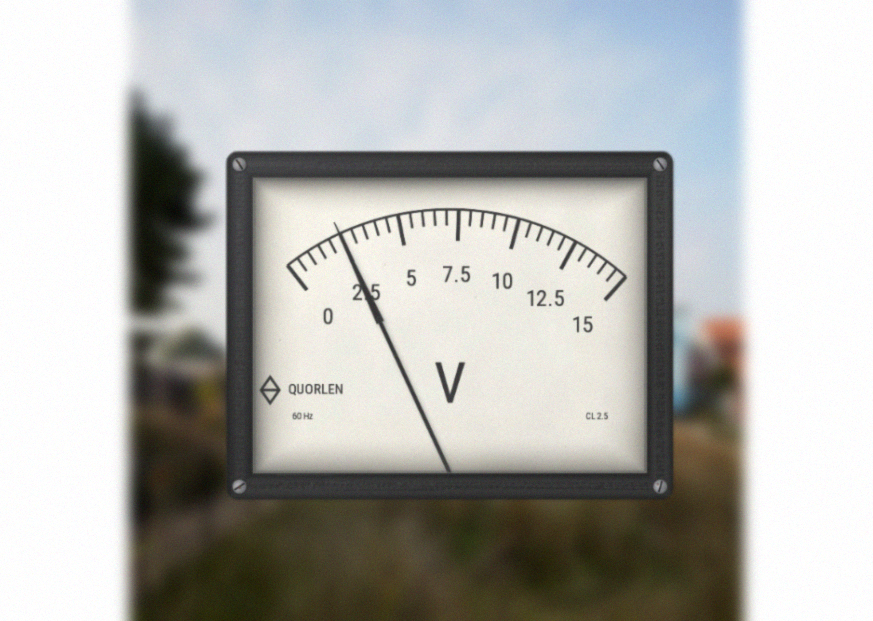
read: 2.5 V
